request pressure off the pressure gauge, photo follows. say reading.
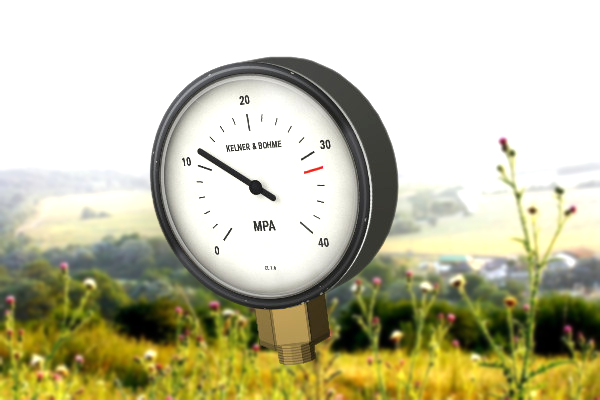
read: 12 MPa
